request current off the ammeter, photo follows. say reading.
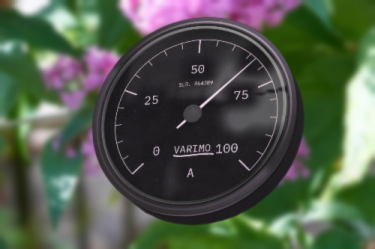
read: 67.5 A
